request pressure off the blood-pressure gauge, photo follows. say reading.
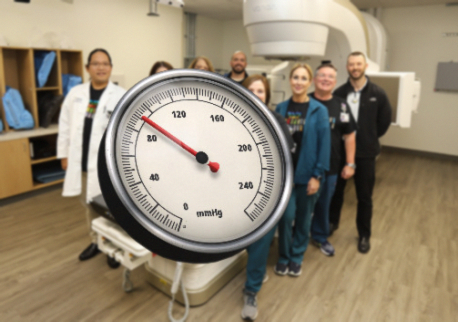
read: 90 mmHg
